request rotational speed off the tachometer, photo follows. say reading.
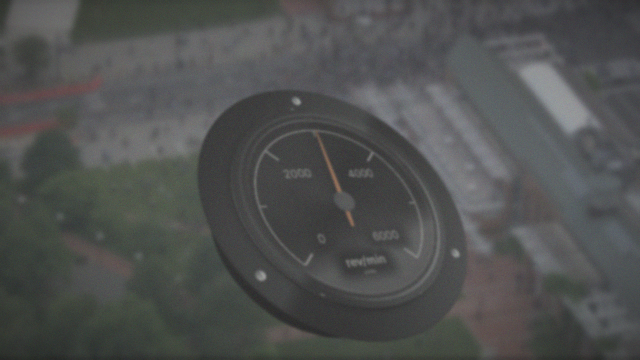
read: 3000 rpm
